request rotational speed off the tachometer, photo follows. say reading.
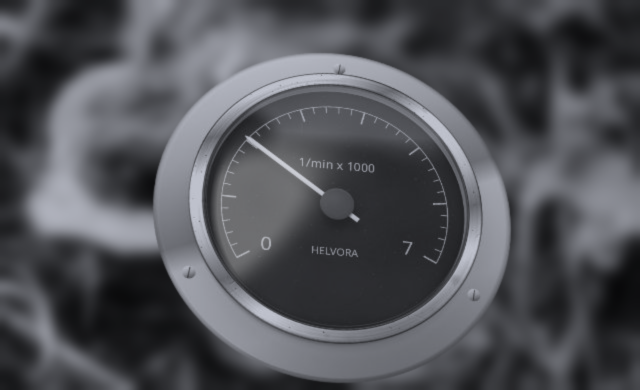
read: 2000 rpm
